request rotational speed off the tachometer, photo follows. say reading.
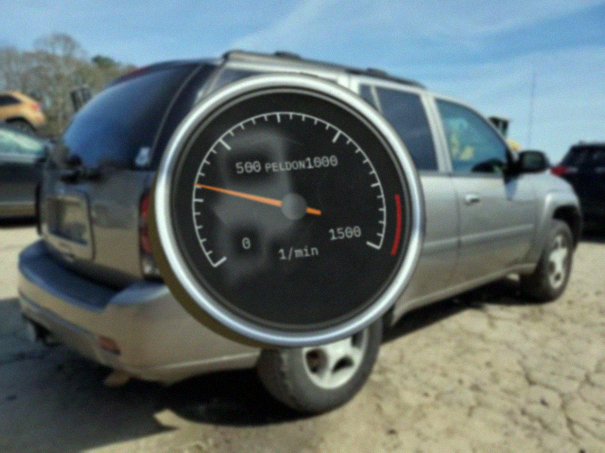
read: 300 rpm
